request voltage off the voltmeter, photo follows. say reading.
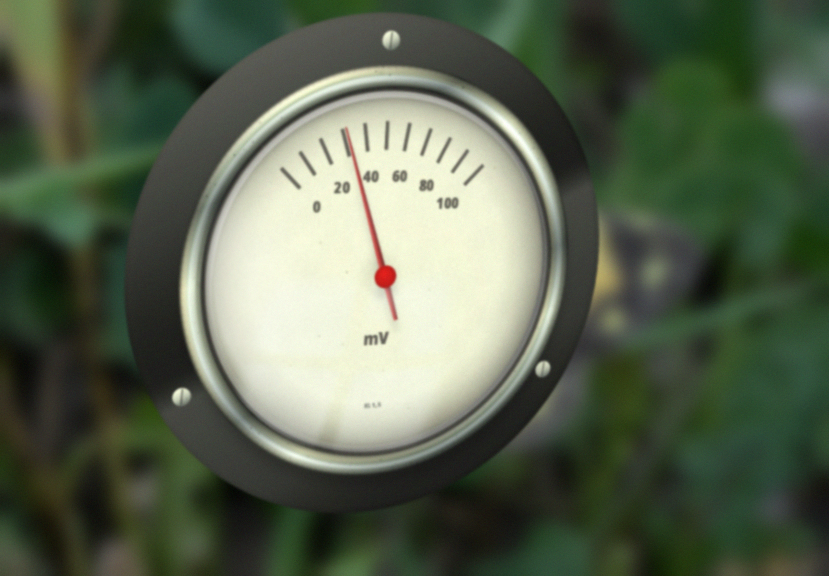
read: 30 mV
